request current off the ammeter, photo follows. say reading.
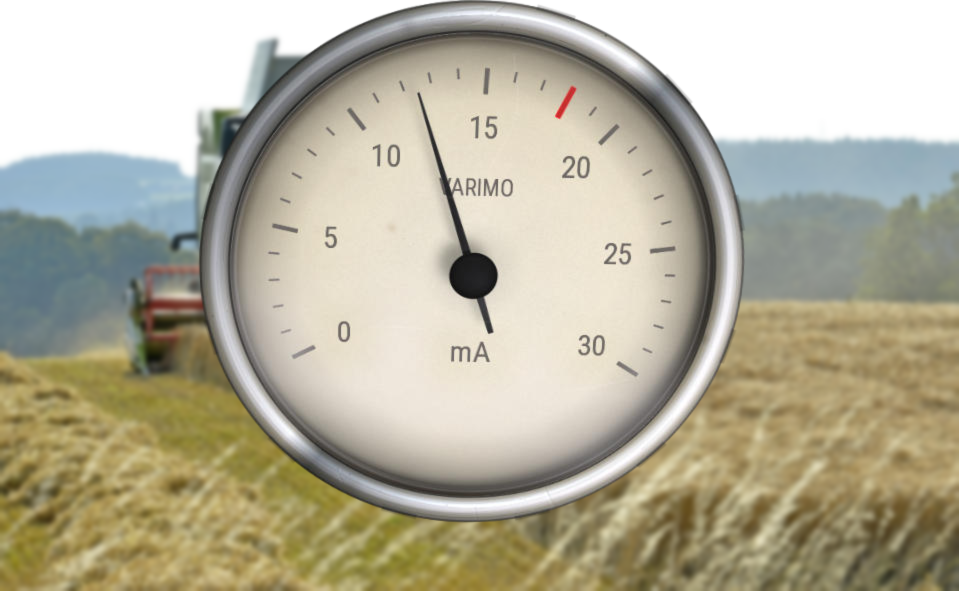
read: 12.5 mA
